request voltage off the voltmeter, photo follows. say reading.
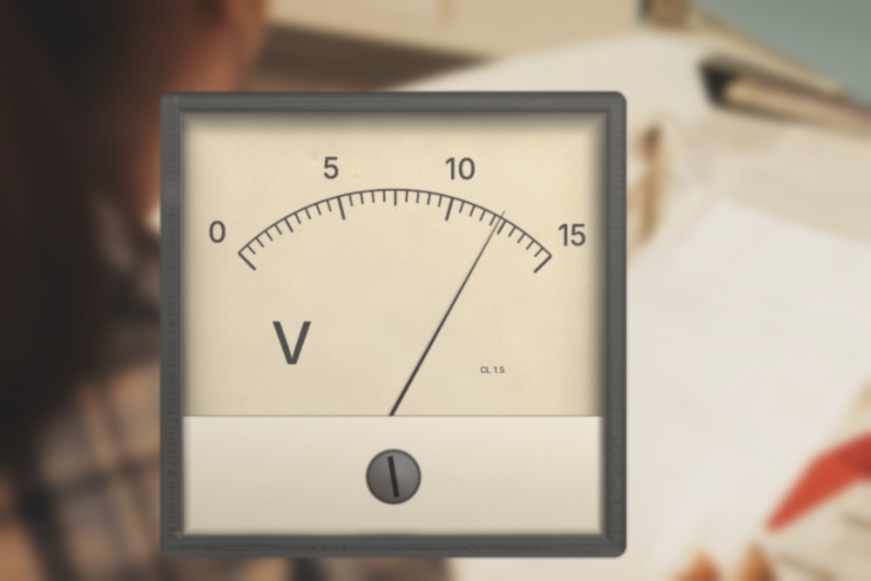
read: 12.25 V
